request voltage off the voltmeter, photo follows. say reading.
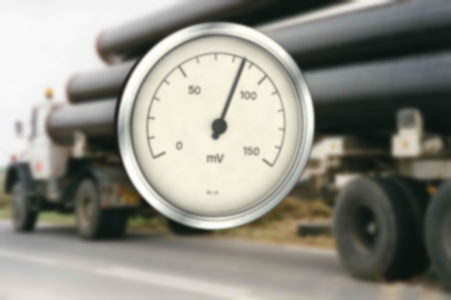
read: 85 mV
